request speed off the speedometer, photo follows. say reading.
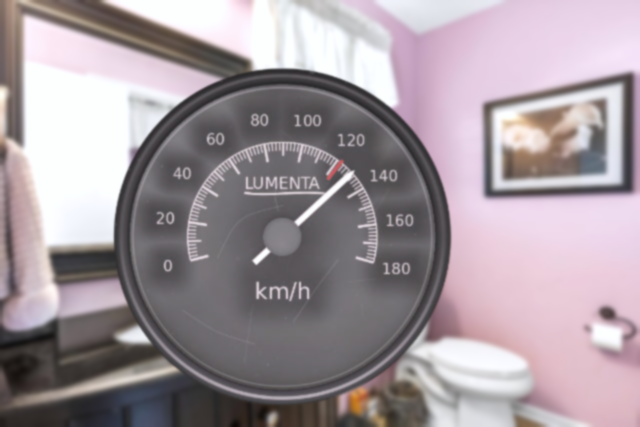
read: 130 km/h
